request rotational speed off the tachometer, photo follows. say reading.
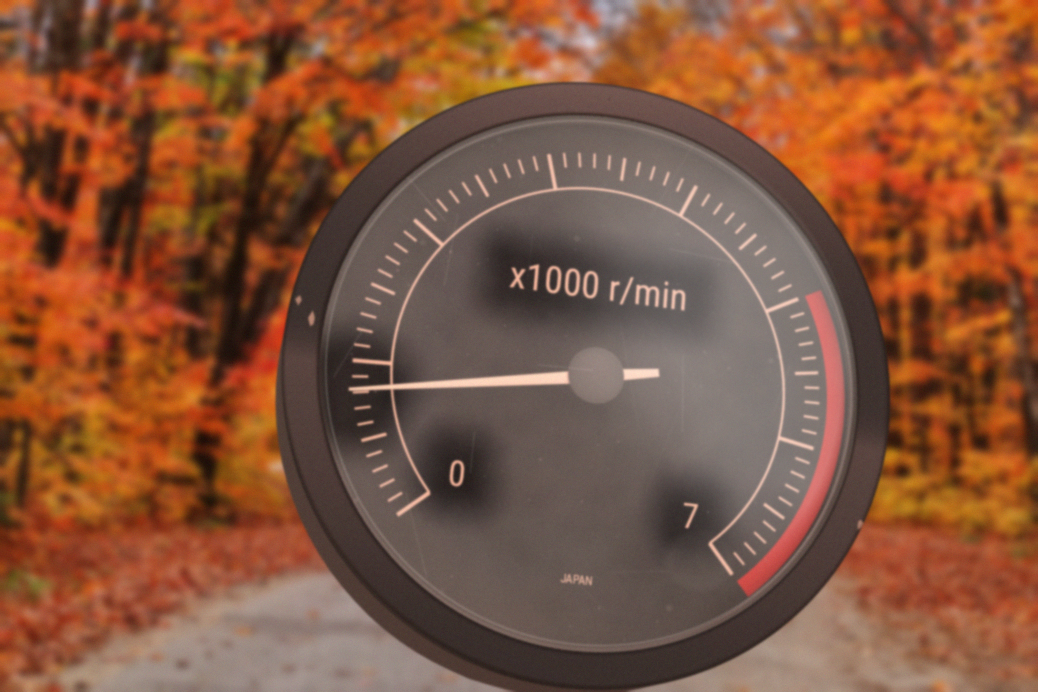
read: 800 rpm
